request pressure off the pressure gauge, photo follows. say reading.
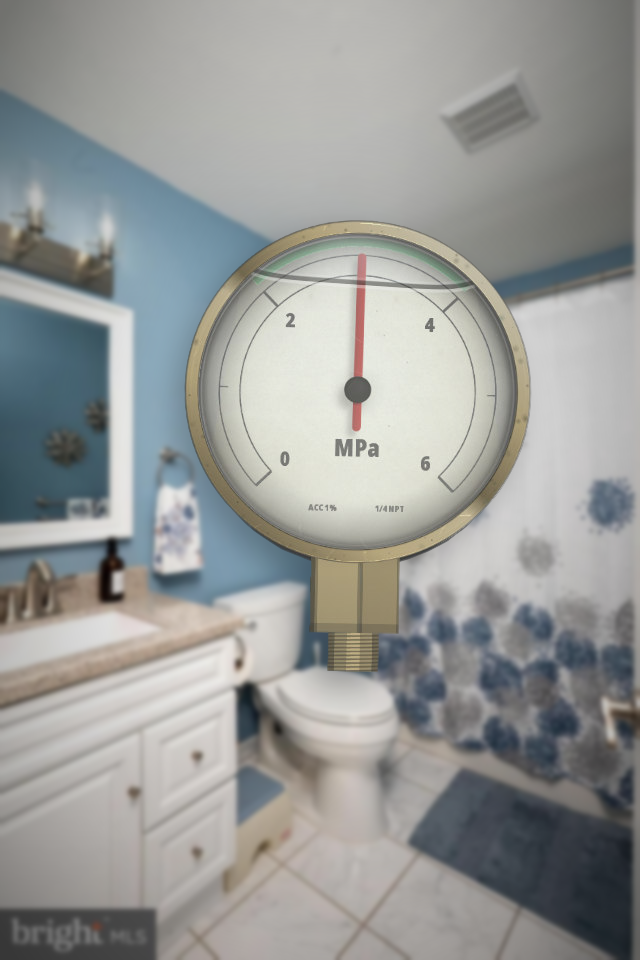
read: 3 MPa
